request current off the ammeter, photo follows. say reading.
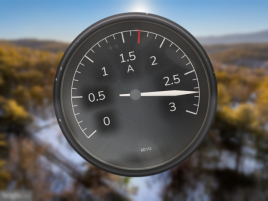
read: 2.75 A
